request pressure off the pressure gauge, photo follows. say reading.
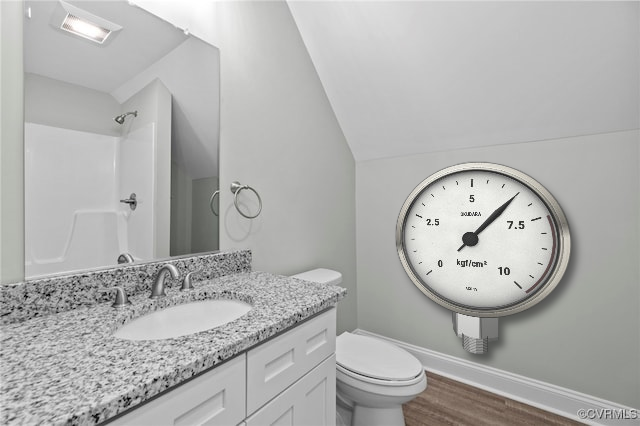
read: 6.5 kg/cm²
